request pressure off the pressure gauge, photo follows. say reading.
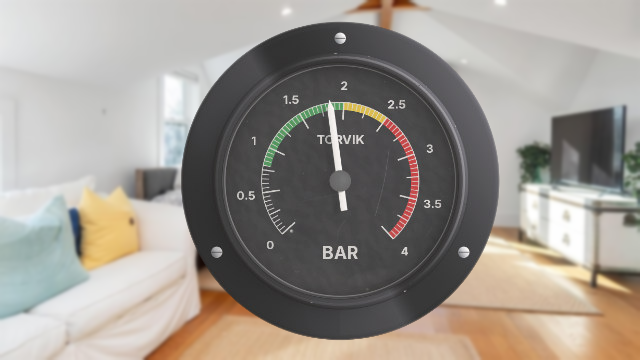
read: 1.85 bar
